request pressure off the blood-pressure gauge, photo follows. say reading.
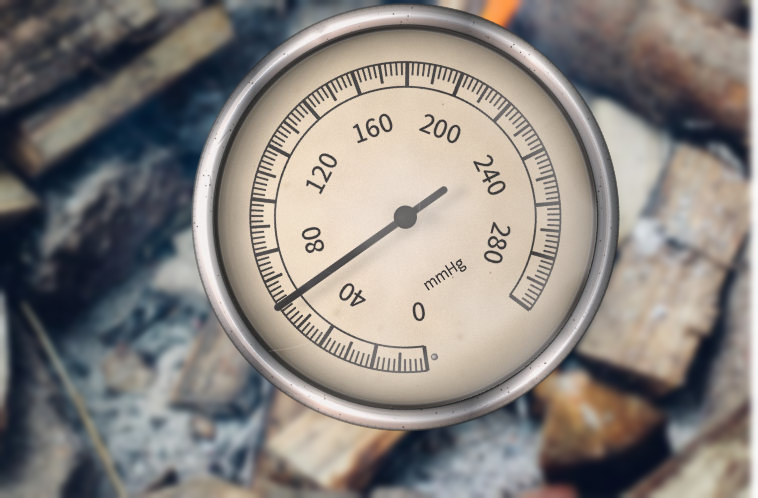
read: 60 mmHg
